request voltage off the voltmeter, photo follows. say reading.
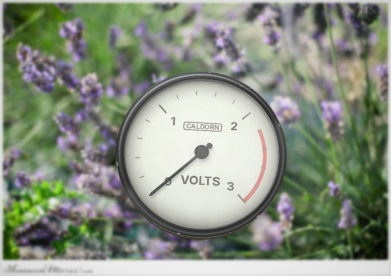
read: 0 V
